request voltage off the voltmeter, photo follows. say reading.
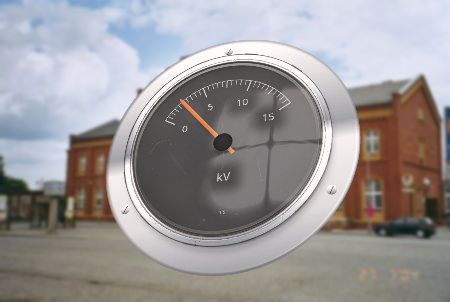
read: 2.5 kV
